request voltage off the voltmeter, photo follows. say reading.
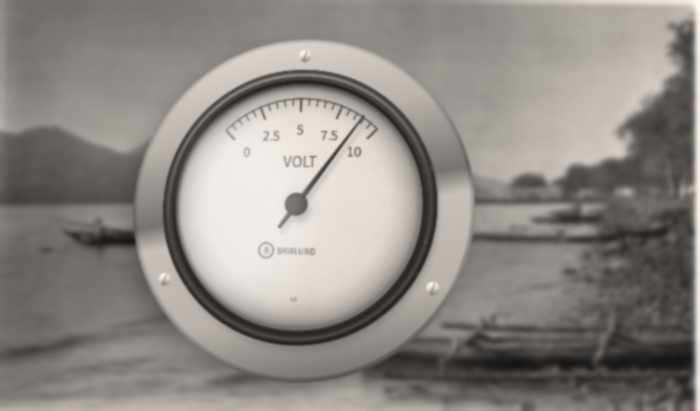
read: 9 V
